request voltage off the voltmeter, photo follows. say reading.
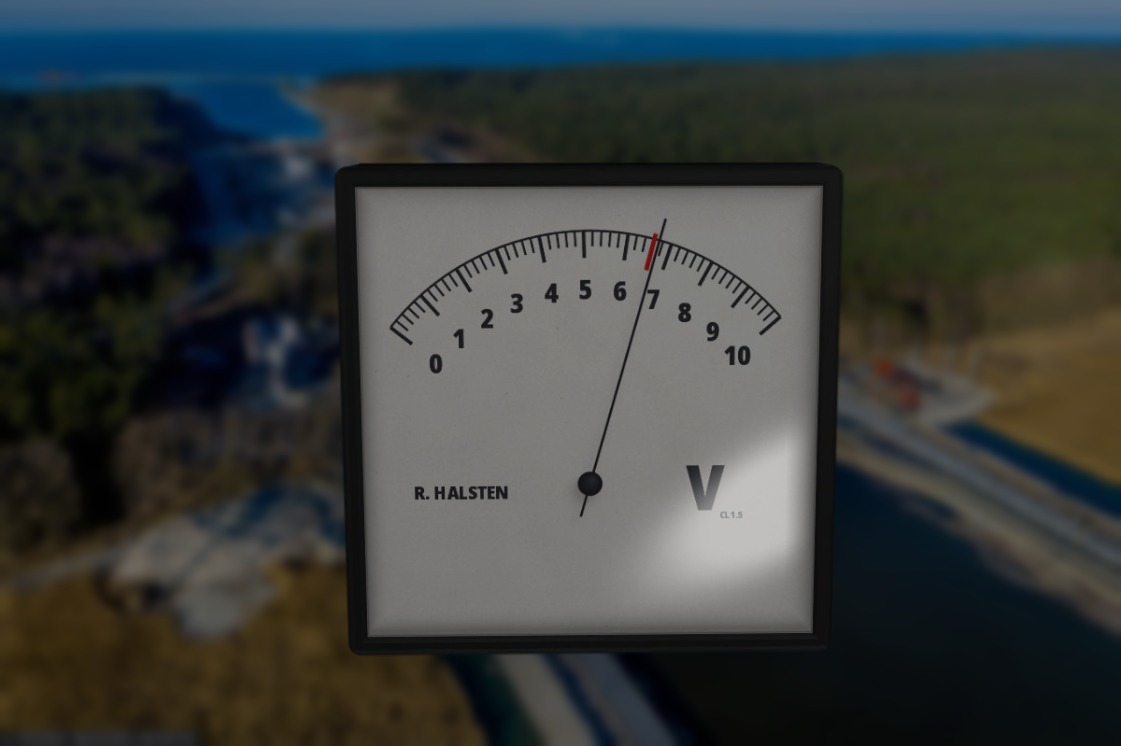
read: 6.7 V
